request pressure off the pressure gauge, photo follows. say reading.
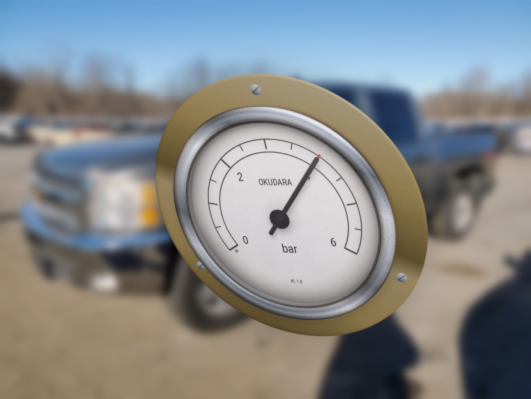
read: 4 bar
